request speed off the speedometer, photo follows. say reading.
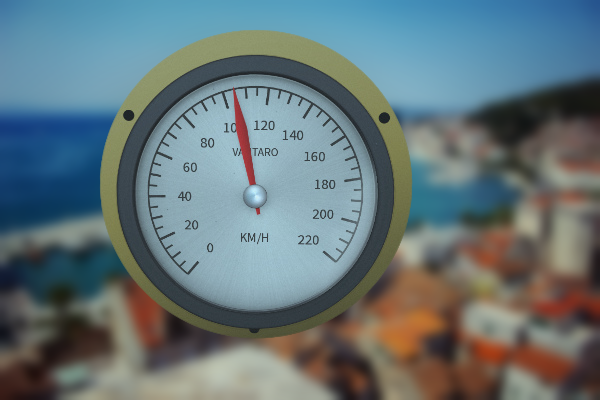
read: 105 km/h
